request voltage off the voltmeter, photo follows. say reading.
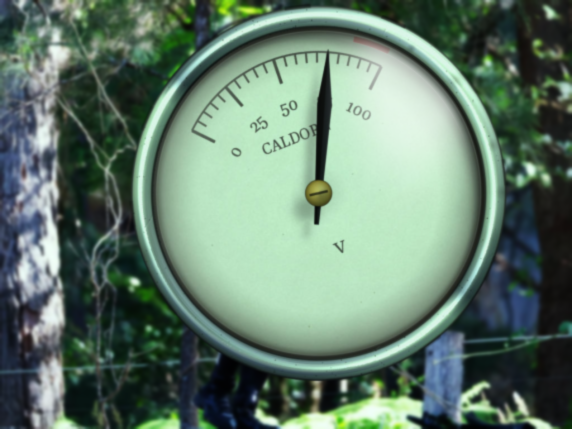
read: 75 V
